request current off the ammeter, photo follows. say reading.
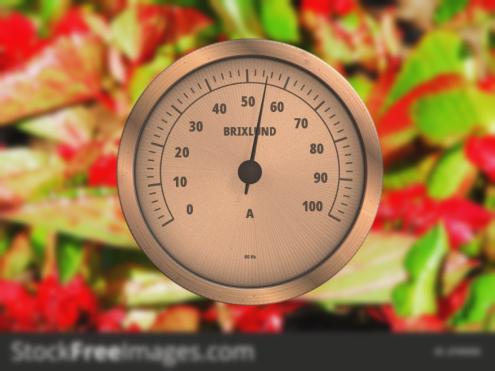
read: 55 A
